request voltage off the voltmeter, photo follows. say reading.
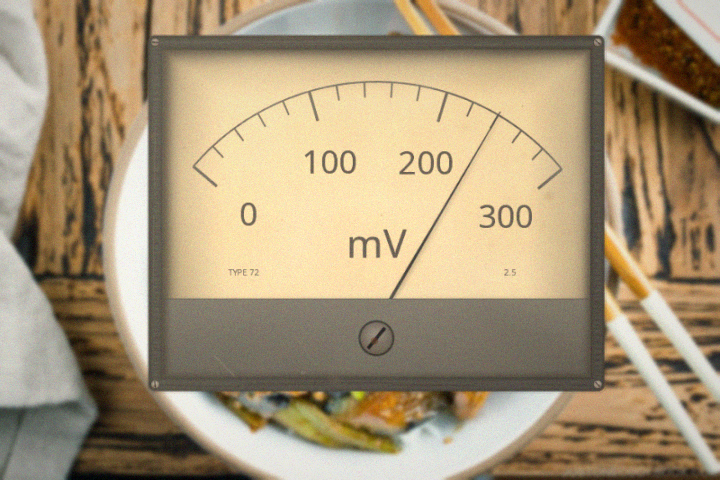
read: 240 mV
